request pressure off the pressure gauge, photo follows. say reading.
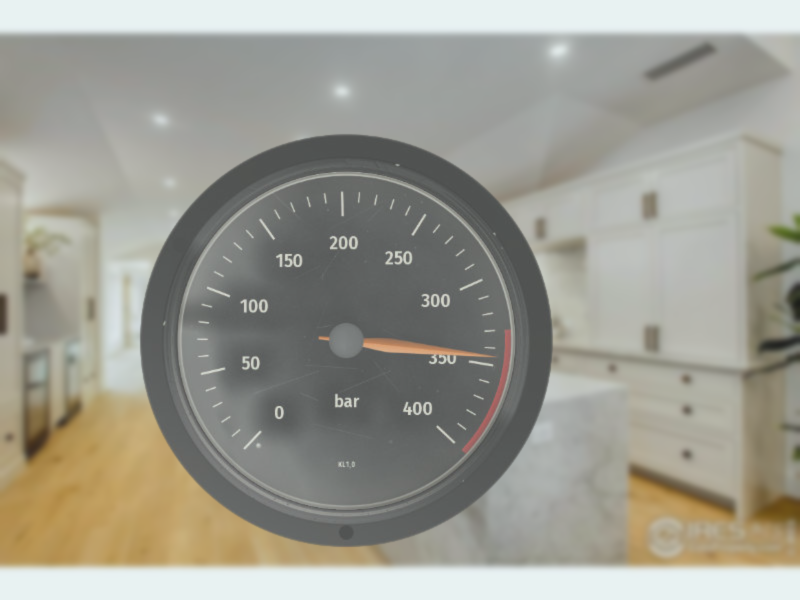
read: 345 bar
